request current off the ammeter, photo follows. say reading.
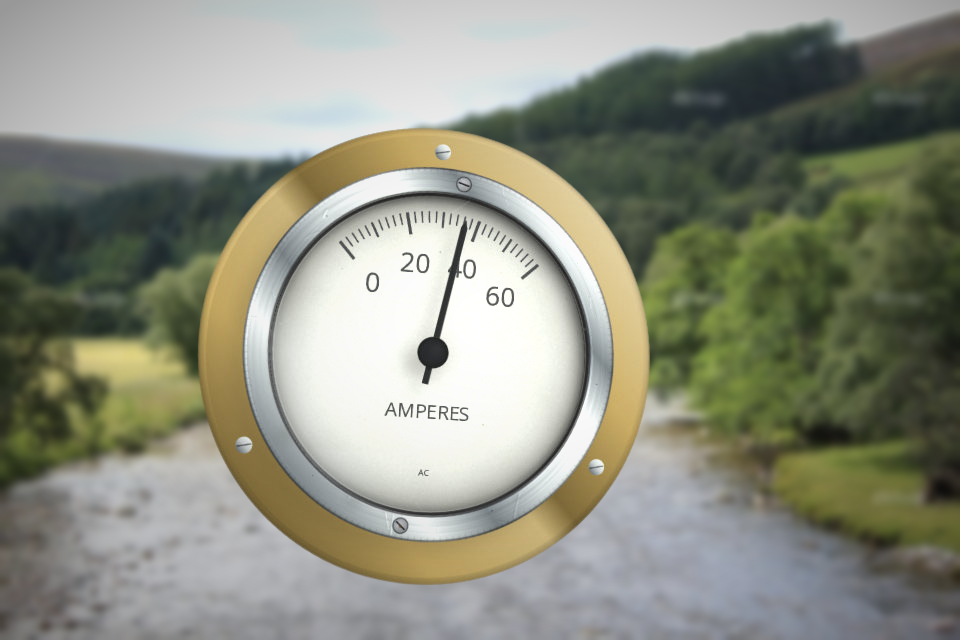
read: 36 A
